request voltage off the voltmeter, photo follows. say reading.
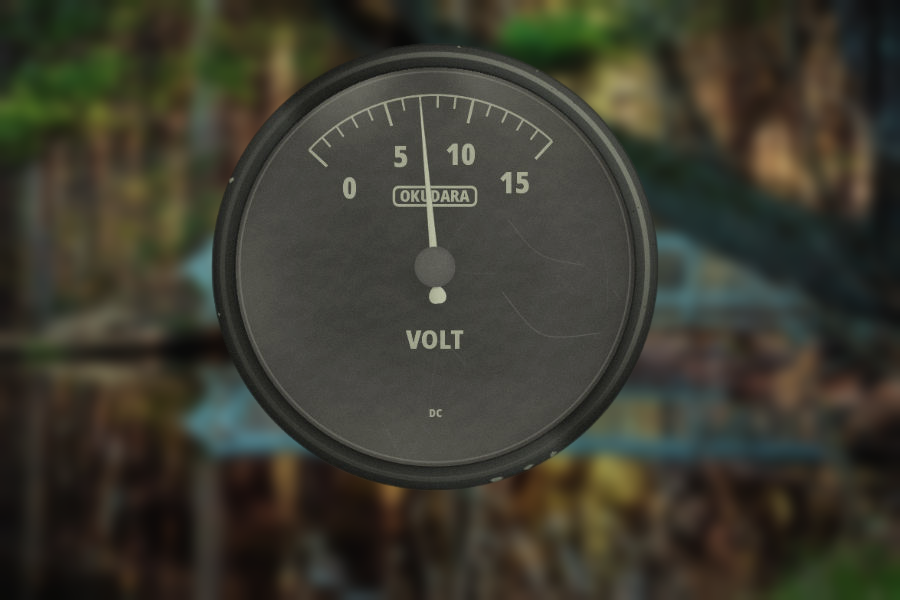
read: 7 V
